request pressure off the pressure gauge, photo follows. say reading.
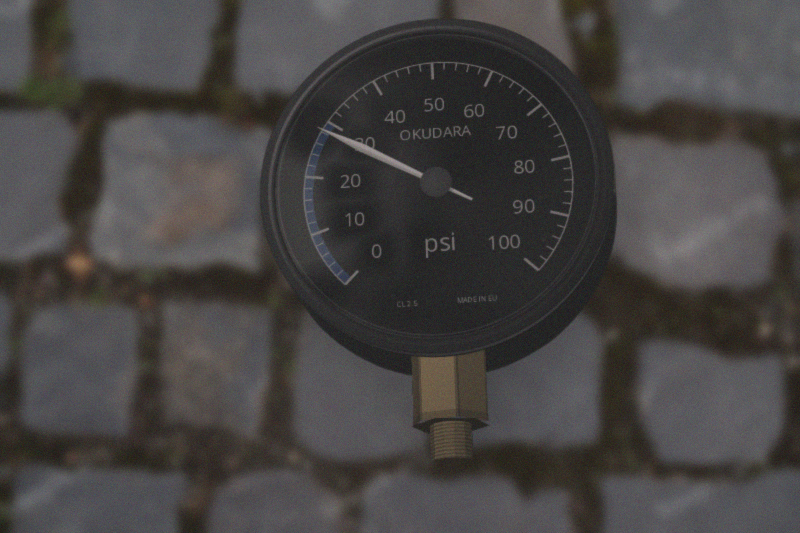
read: 28 psi
